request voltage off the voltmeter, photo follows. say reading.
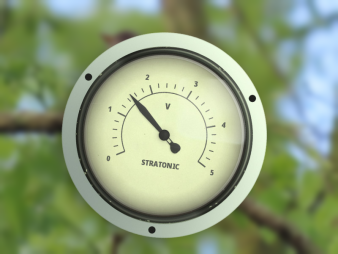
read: 1.5 V
